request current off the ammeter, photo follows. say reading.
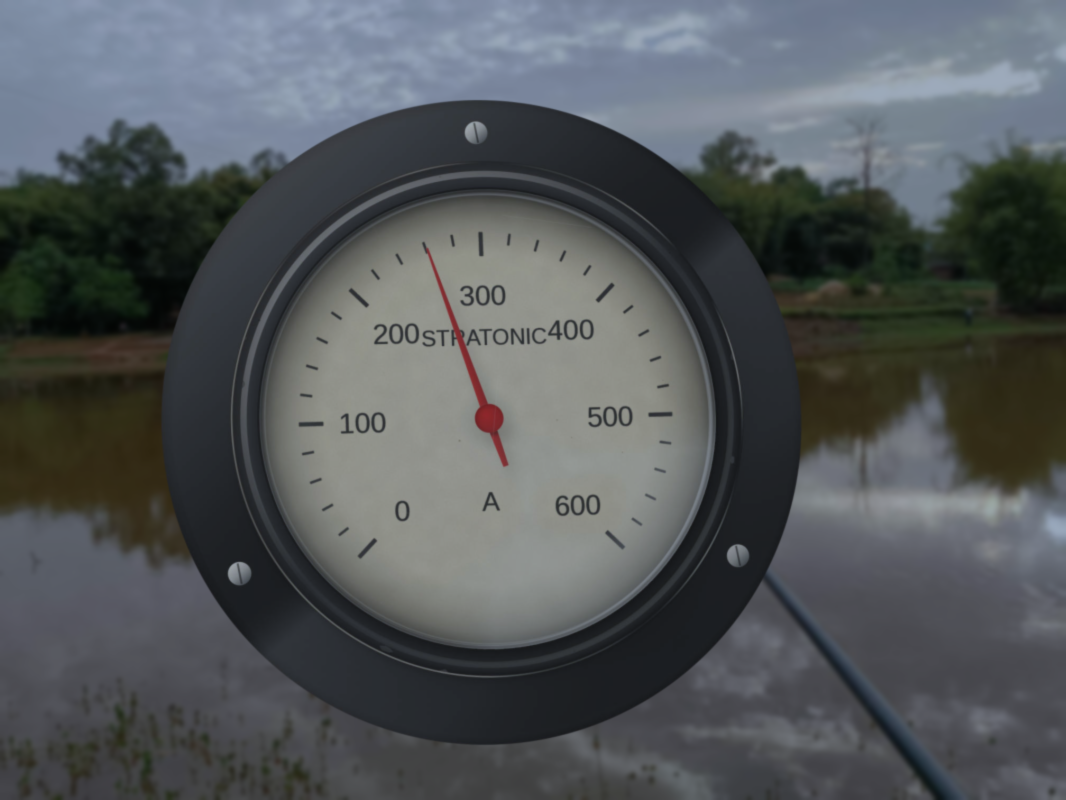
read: 260 A
